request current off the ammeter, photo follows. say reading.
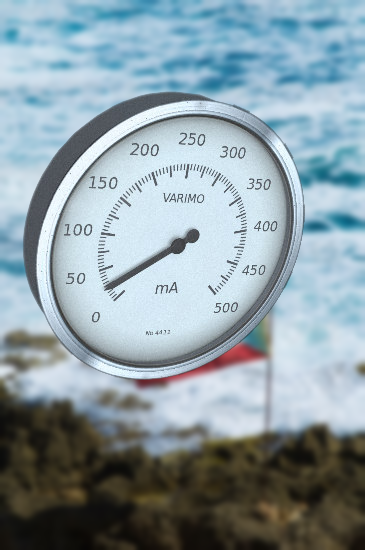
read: 25 mA
